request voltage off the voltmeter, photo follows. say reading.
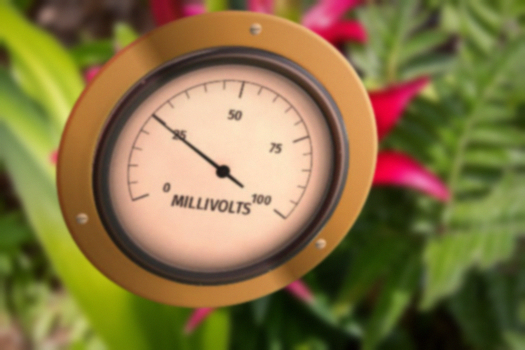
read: 25 mV
